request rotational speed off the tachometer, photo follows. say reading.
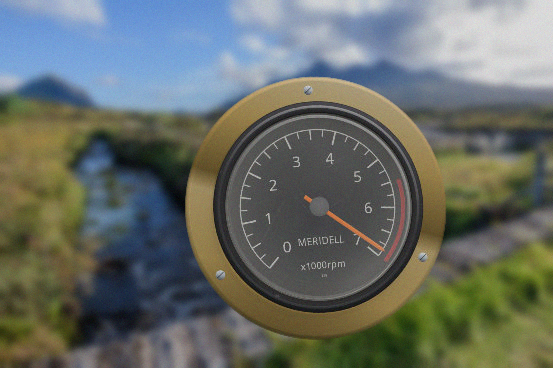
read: 6875 rpm
